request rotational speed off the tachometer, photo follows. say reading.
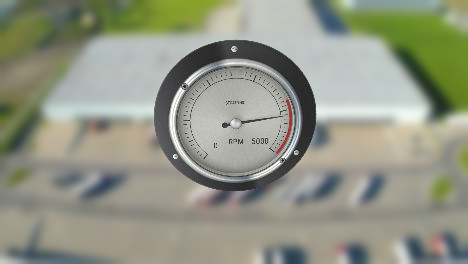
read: 4100 rpm
